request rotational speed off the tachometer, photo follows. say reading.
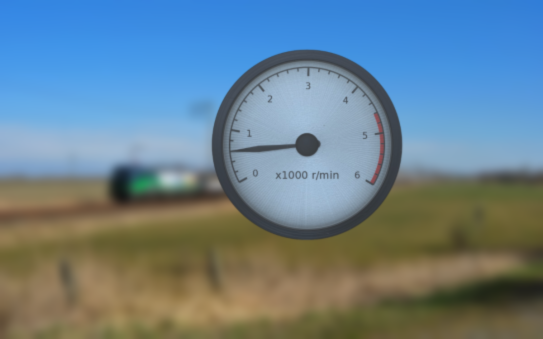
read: 600 rpm
